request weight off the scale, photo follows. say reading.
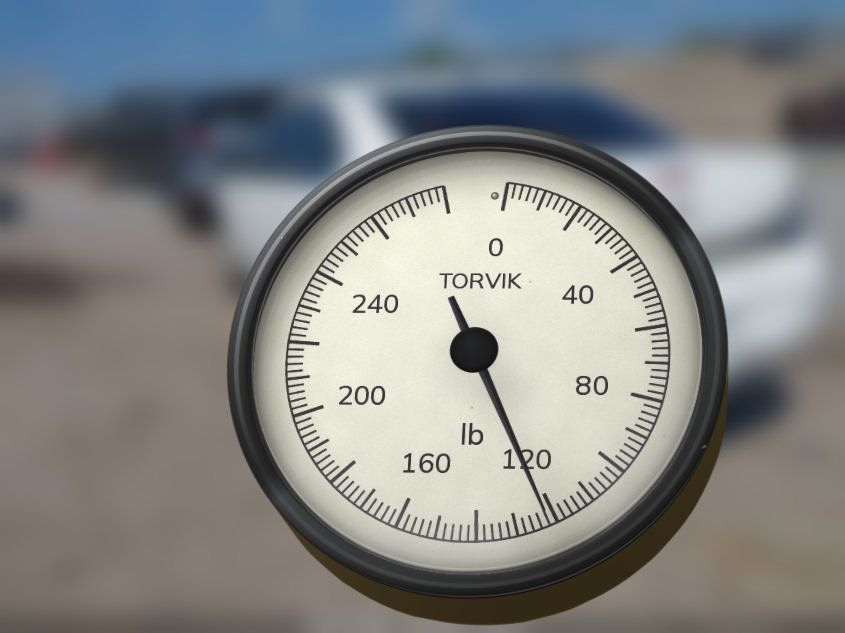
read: 122 lb
